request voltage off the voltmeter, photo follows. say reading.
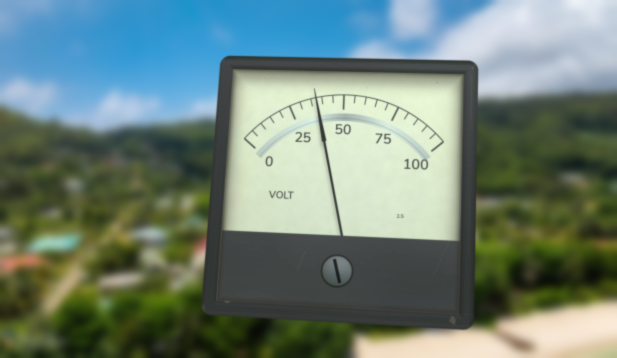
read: 37.5 V
